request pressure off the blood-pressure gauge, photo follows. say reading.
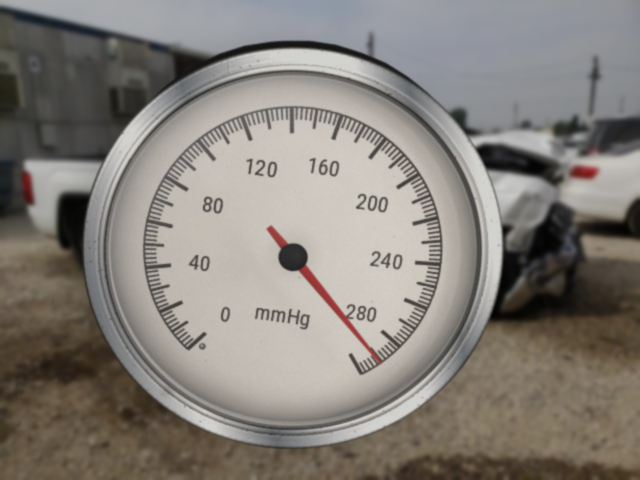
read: 290 mmHg
